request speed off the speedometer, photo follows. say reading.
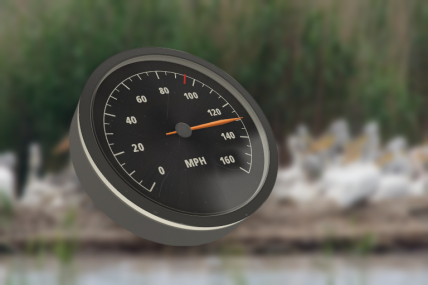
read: 130 mph
